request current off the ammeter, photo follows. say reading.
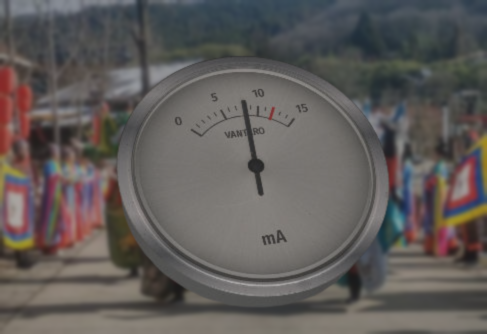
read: 8 mA
